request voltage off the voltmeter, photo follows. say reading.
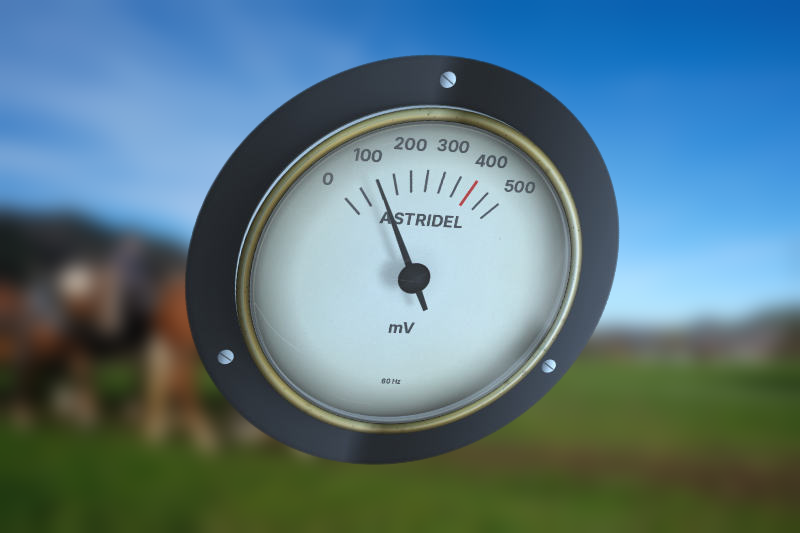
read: 100 mV
